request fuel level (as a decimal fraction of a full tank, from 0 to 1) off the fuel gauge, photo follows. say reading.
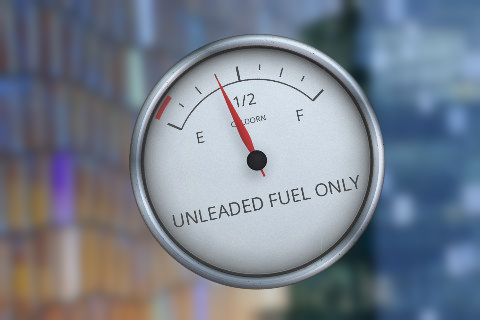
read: 0.375
